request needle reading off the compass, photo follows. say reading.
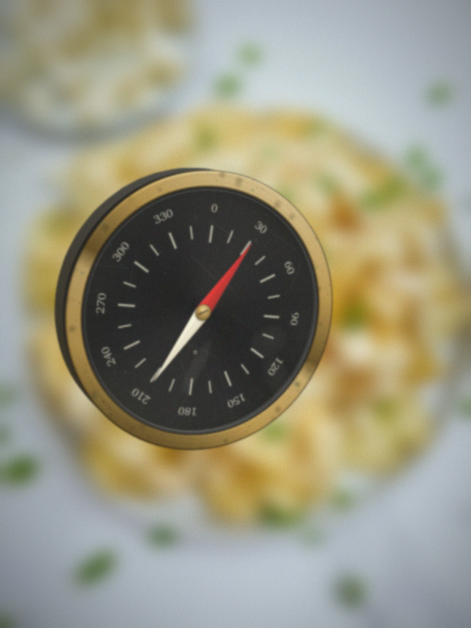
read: 30 °
